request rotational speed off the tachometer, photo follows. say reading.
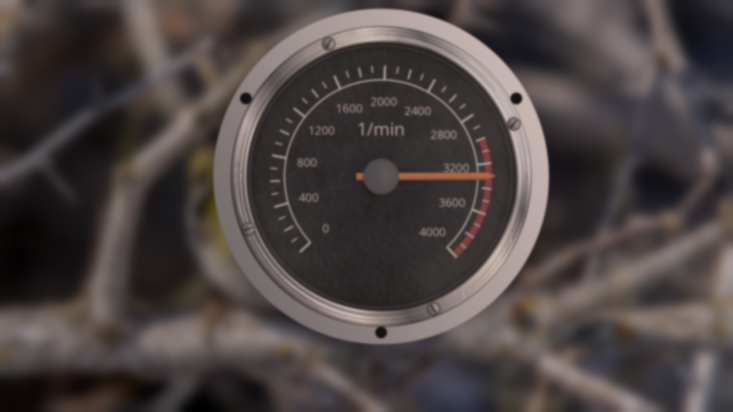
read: 3300 rpm
